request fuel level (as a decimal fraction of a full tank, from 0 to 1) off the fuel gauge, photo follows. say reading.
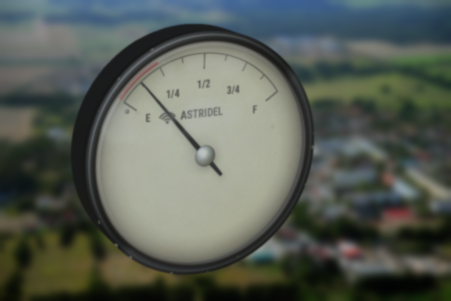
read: 0.125
